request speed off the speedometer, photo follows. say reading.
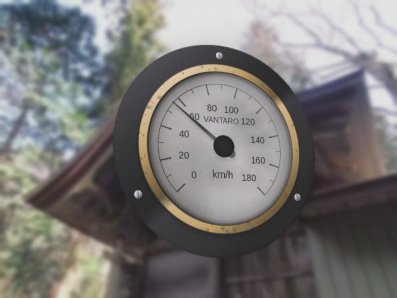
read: 55 km/h
